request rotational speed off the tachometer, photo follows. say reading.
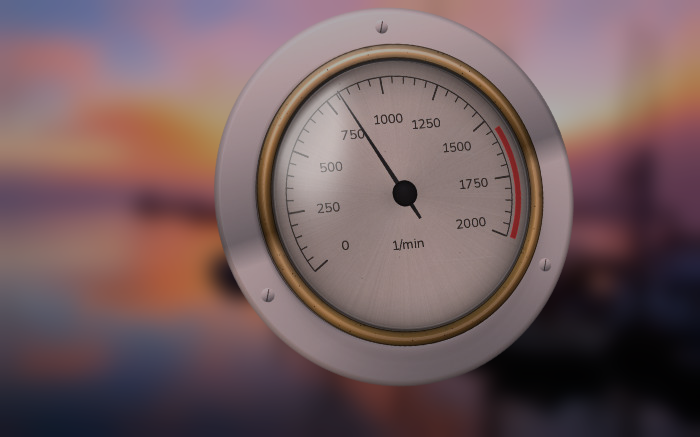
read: 800 rpm
